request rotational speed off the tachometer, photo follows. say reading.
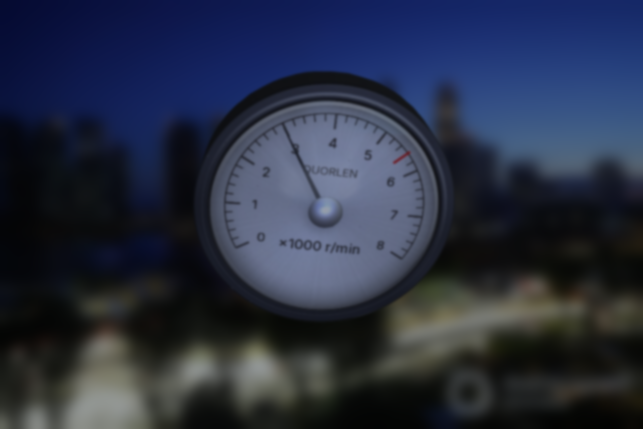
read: 3000 rpm
